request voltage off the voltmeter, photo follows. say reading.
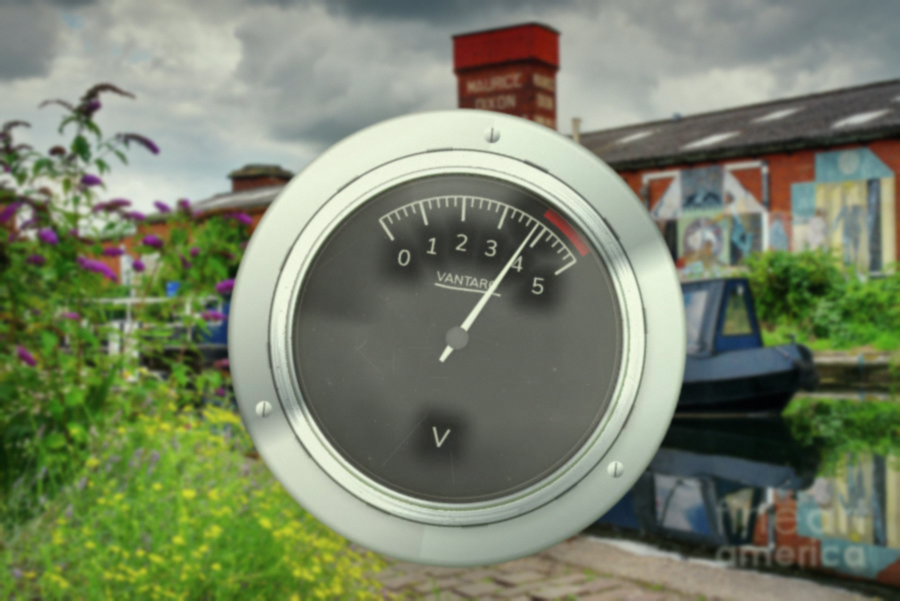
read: 3.8 V
